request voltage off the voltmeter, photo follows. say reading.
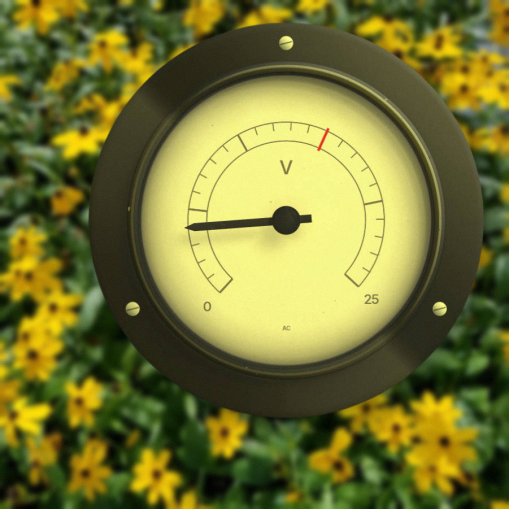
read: 4 V
